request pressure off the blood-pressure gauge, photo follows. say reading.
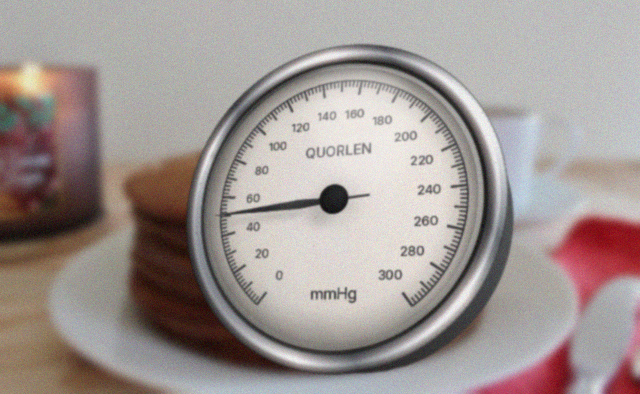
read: 50 mmHg
